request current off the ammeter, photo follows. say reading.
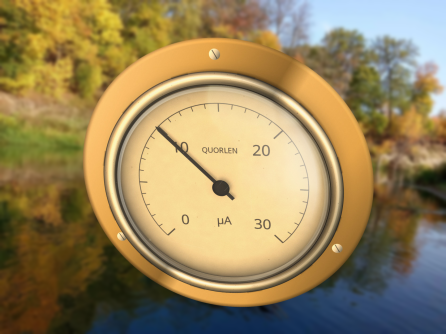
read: 10 µA
